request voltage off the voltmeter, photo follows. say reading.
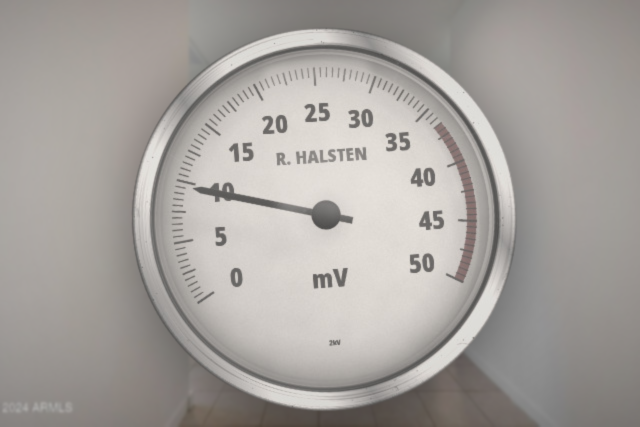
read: 9.5 mV
